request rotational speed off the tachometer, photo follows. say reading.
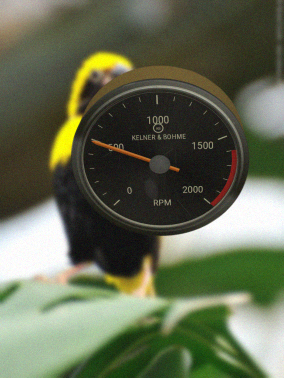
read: 500 rpm
